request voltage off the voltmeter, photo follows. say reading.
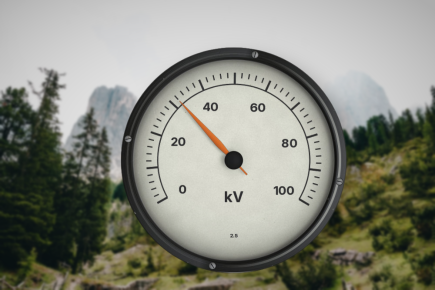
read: 32 kV
